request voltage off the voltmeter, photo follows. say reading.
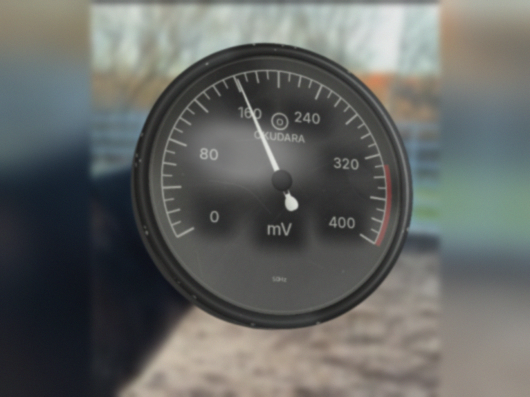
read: 160 mV
